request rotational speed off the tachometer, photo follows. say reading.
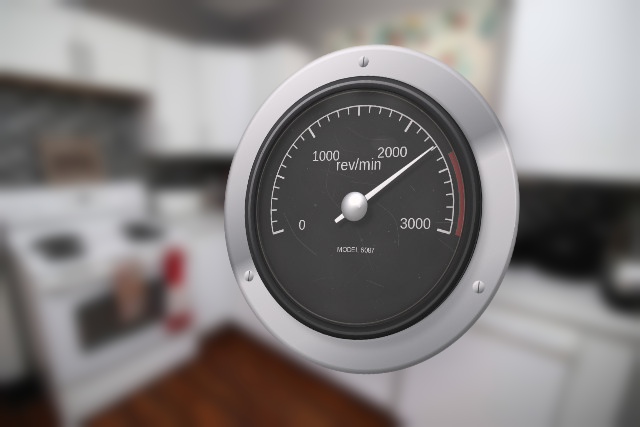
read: 2300 rpm
